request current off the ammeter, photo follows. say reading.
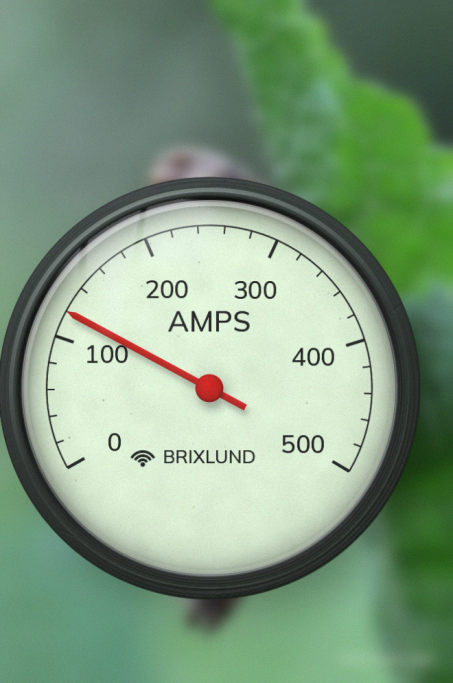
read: 120 A
